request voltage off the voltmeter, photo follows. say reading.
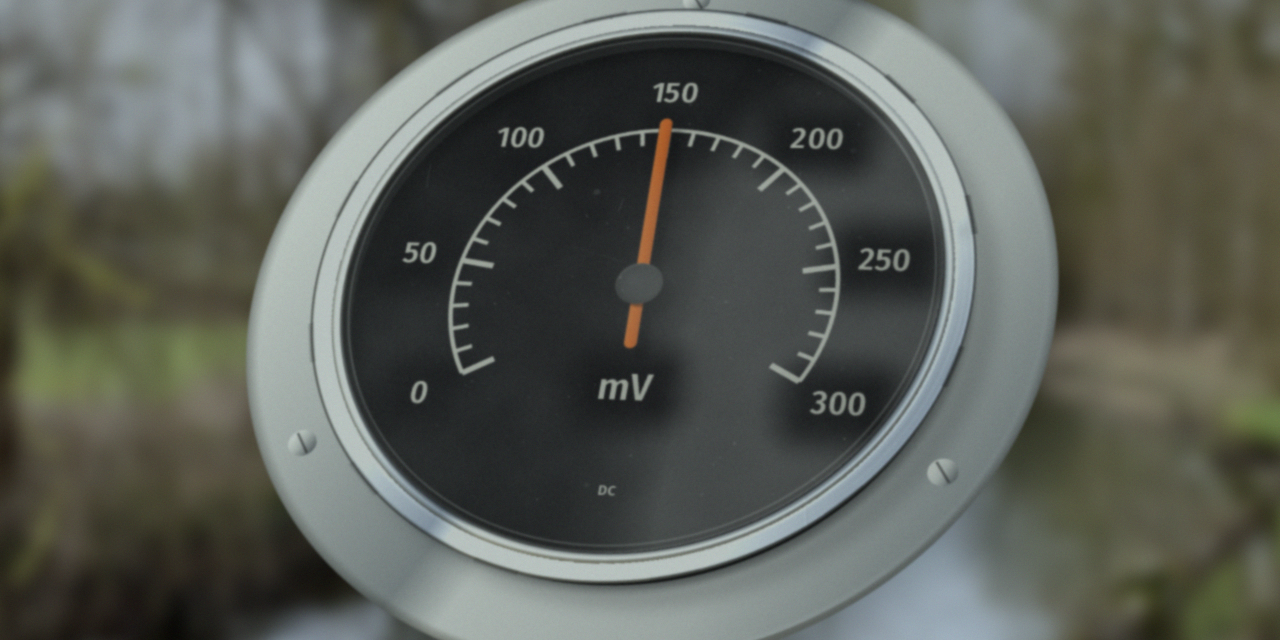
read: 150 mV
